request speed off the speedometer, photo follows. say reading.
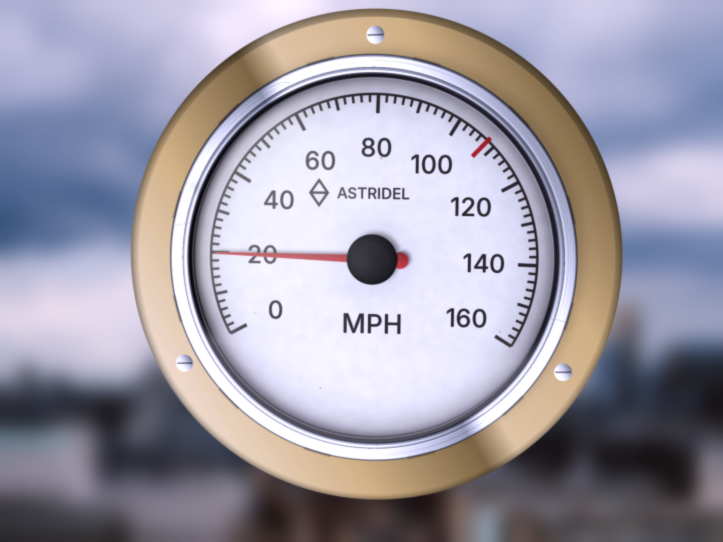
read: 20 mph
